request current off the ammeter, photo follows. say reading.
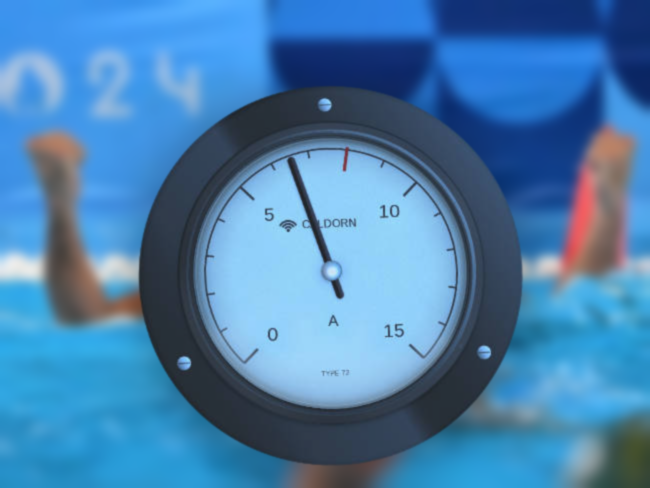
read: 6.5 A
